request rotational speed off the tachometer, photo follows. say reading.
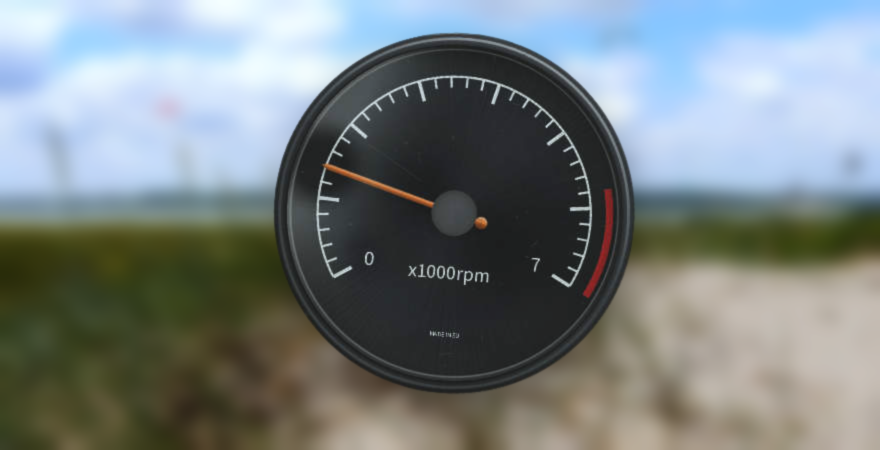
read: 1400 rpm
